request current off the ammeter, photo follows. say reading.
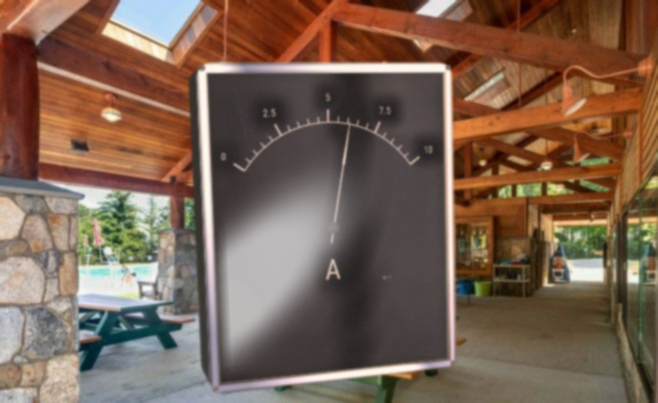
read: 6 A
